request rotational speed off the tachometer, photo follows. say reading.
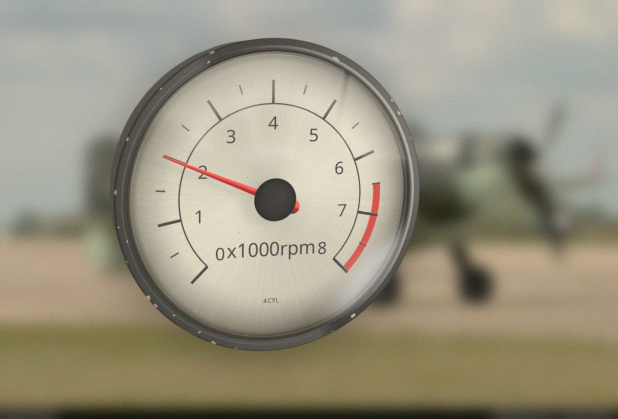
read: 2000 rpm
